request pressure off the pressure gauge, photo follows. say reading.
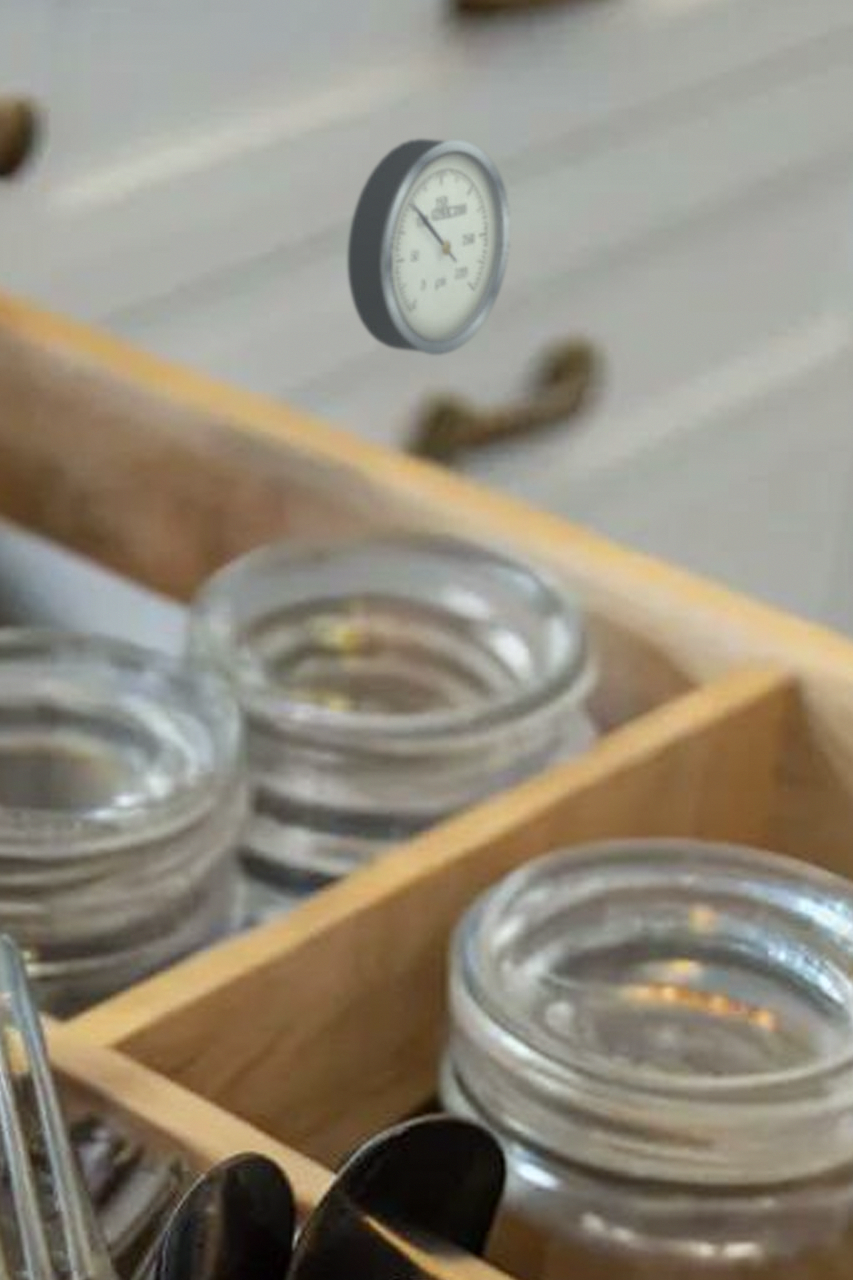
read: 100 psi
